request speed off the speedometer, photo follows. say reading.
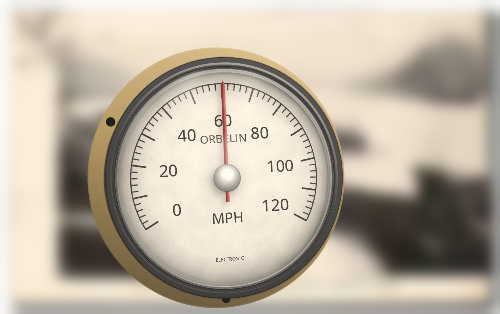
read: 60 mph
